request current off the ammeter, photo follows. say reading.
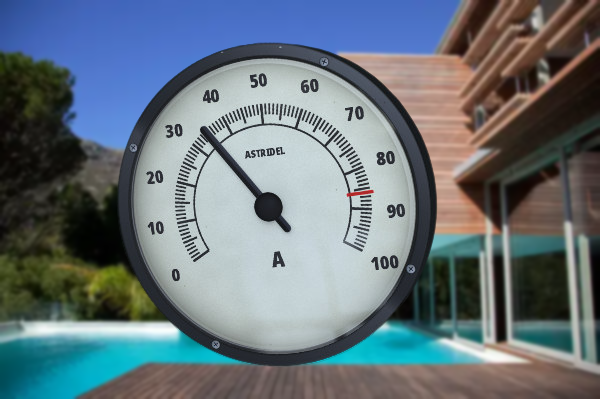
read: 35 A
